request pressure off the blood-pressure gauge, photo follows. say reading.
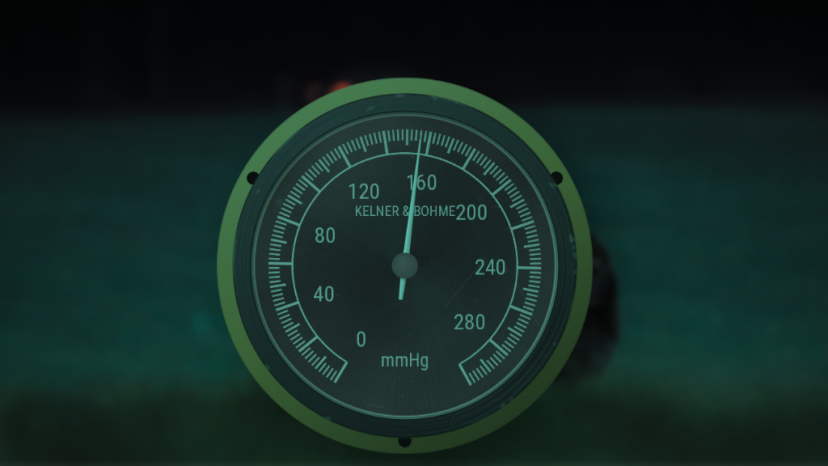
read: 156 mmHg
